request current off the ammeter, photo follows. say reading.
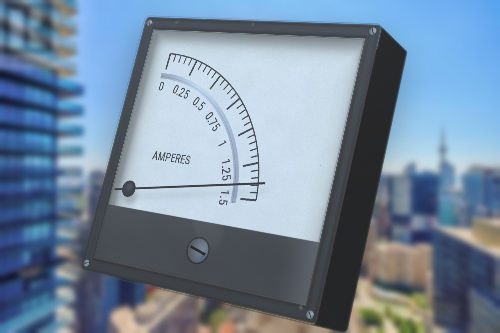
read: 1.4 A
